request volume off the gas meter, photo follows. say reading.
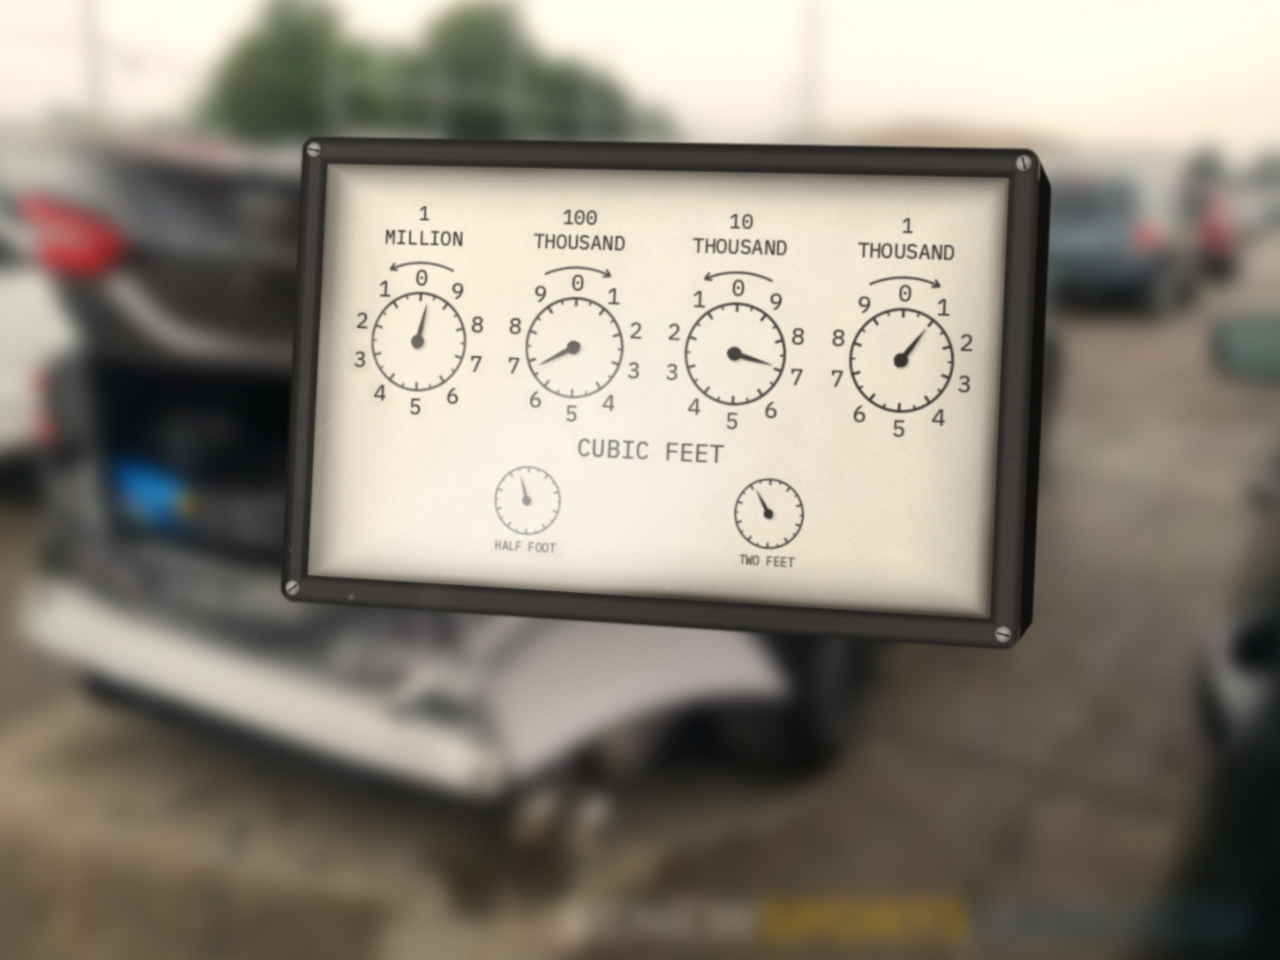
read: 967100 ft³
